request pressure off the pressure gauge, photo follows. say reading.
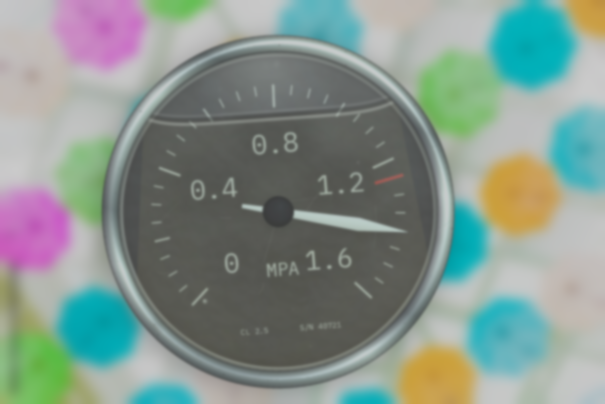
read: 1.4 MPa
